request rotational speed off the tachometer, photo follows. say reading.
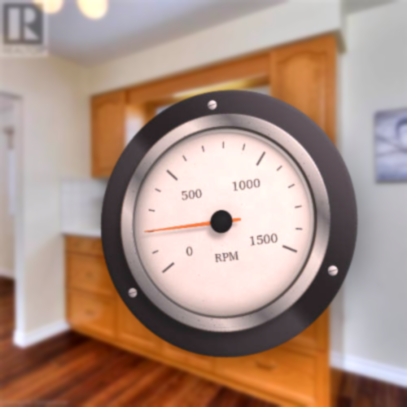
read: 200 rpm
